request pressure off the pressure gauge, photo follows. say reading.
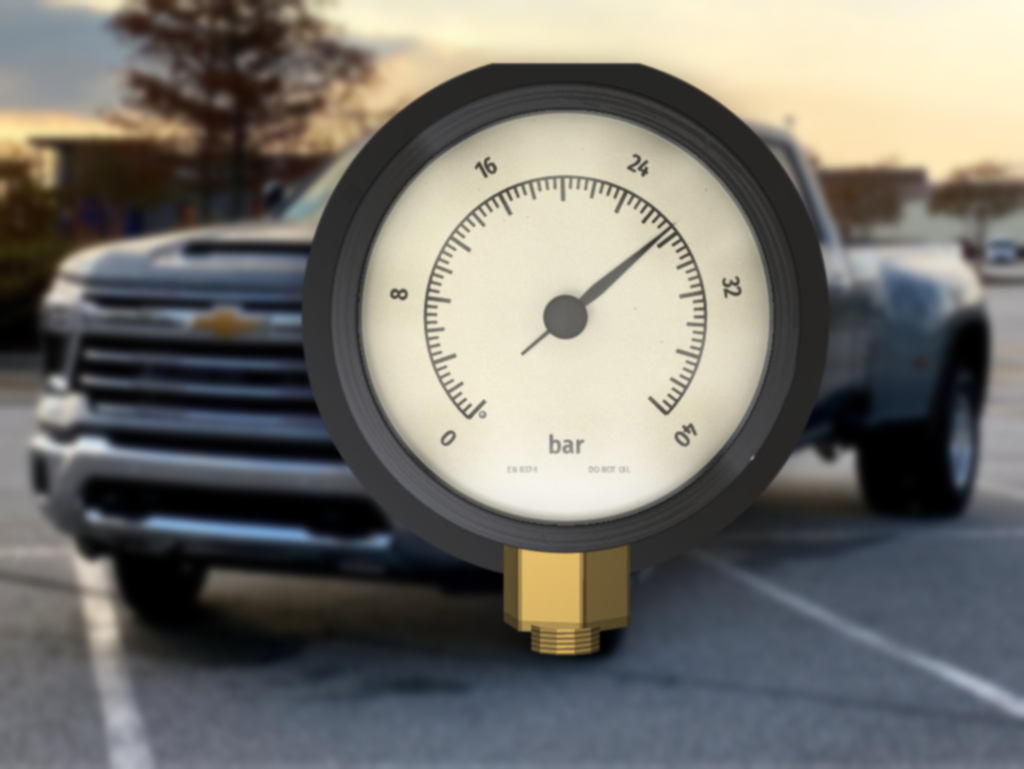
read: 27.5 bar
